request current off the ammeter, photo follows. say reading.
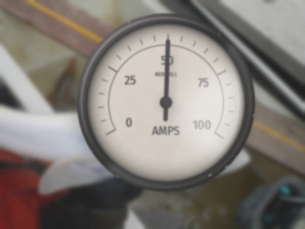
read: 50 A
